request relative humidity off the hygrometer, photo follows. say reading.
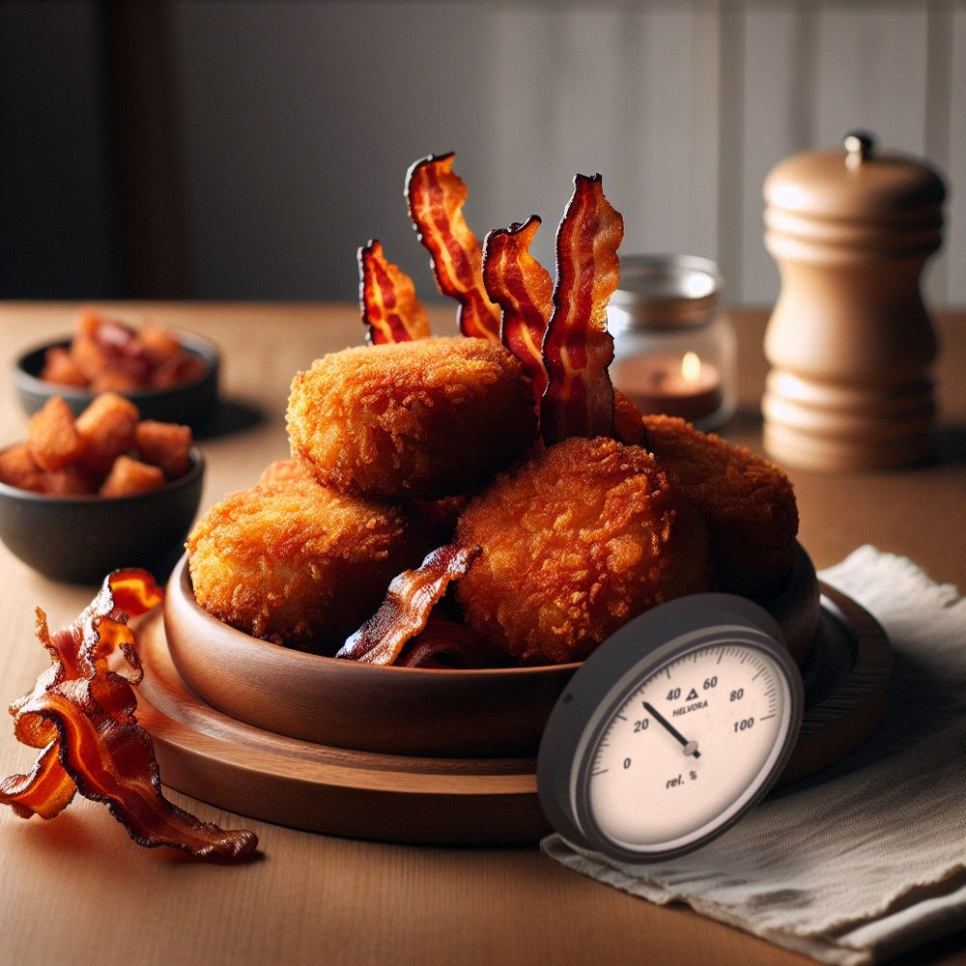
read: 28 %
